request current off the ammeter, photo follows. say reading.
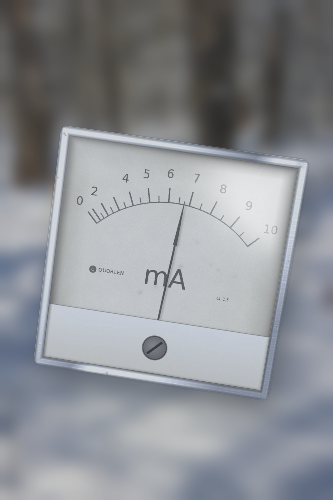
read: 6.75 mA
